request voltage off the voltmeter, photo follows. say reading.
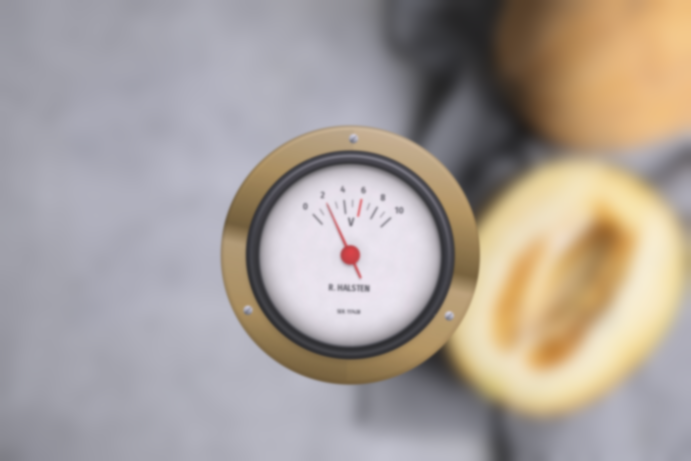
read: 2 V
